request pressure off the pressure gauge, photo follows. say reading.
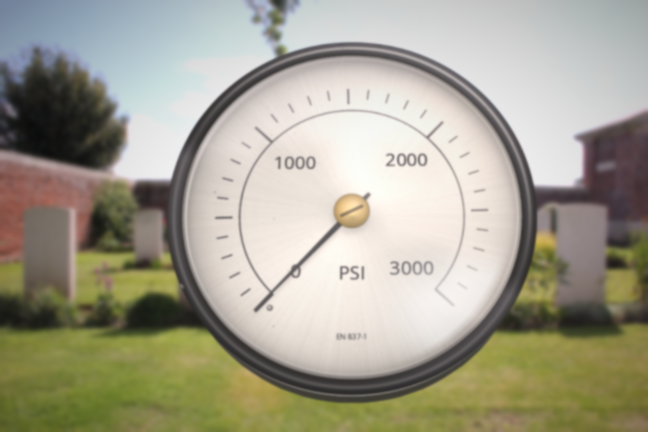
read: 0 psi
